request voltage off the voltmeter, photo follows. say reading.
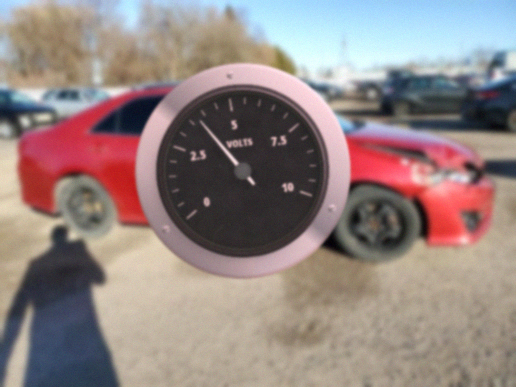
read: 3.75 V
